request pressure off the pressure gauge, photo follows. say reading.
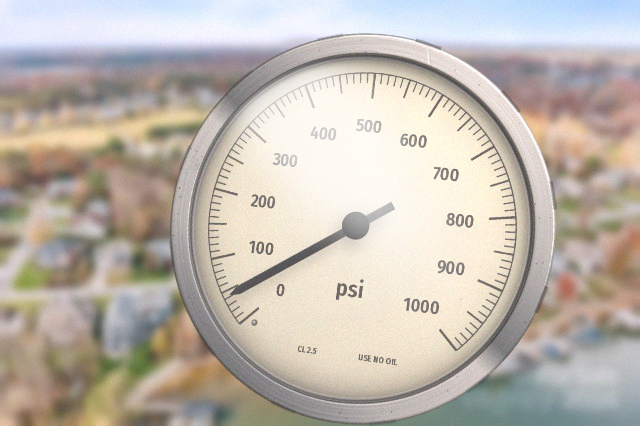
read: 40 psi
